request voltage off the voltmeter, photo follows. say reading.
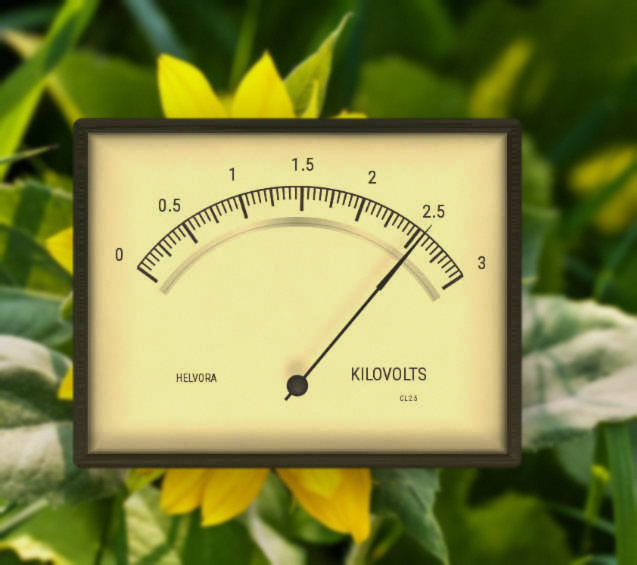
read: 2.55 kV
